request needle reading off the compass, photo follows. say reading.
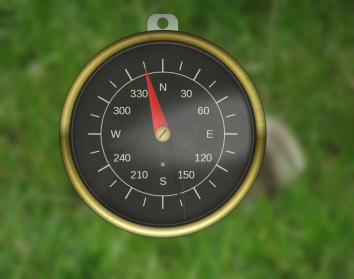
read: 345 °
